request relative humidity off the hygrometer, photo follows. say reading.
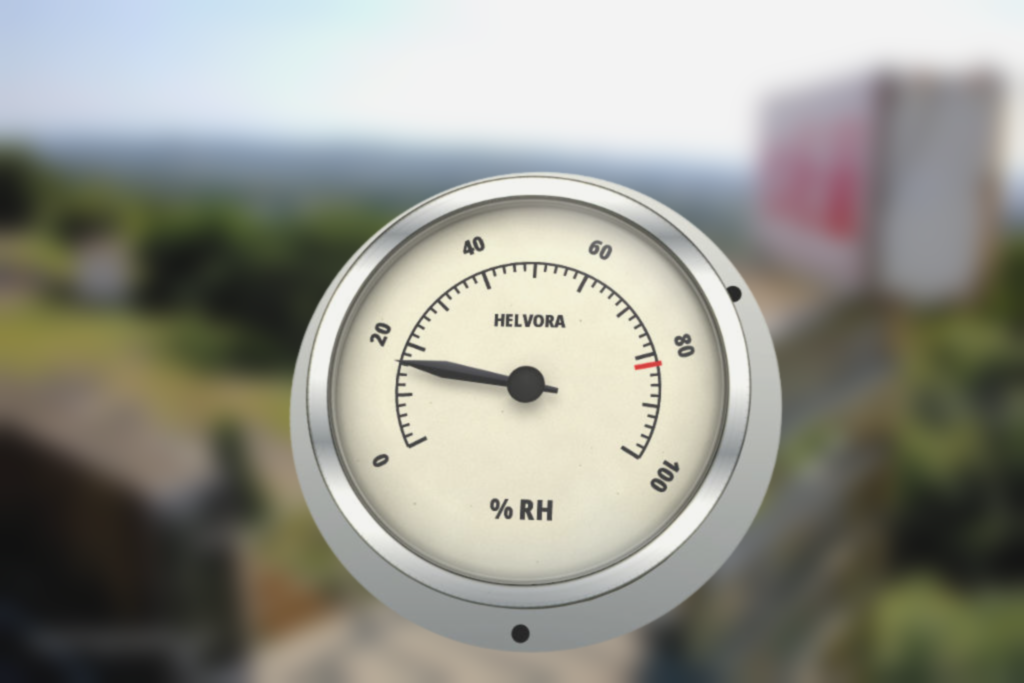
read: 16 %
